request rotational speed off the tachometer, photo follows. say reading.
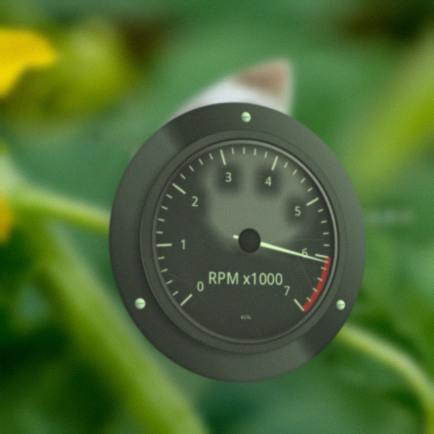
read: 6100 rpm
